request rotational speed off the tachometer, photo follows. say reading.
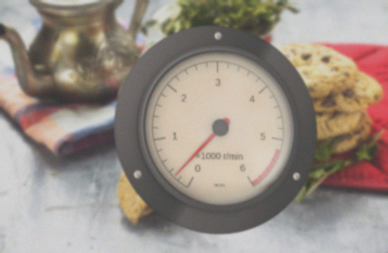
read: 300 rpm
